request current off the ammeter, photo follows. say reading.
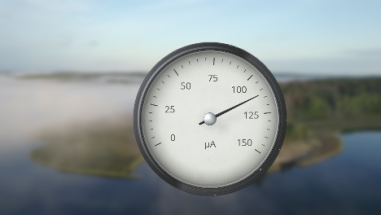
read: 112.5 µA
